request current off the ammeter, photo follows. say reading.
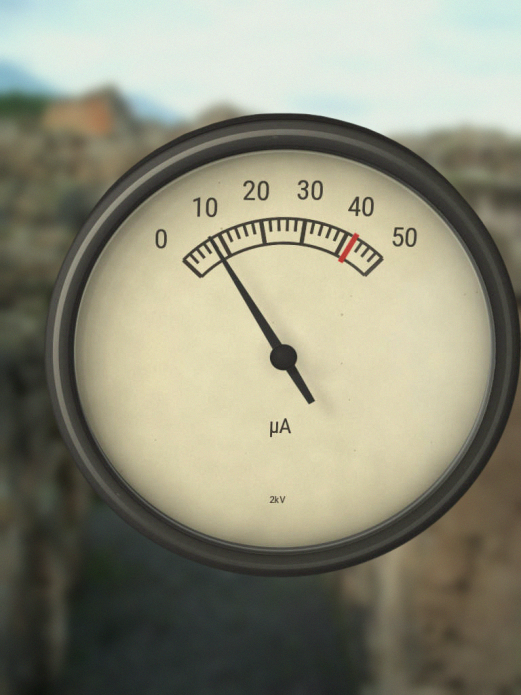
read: 8 µA
